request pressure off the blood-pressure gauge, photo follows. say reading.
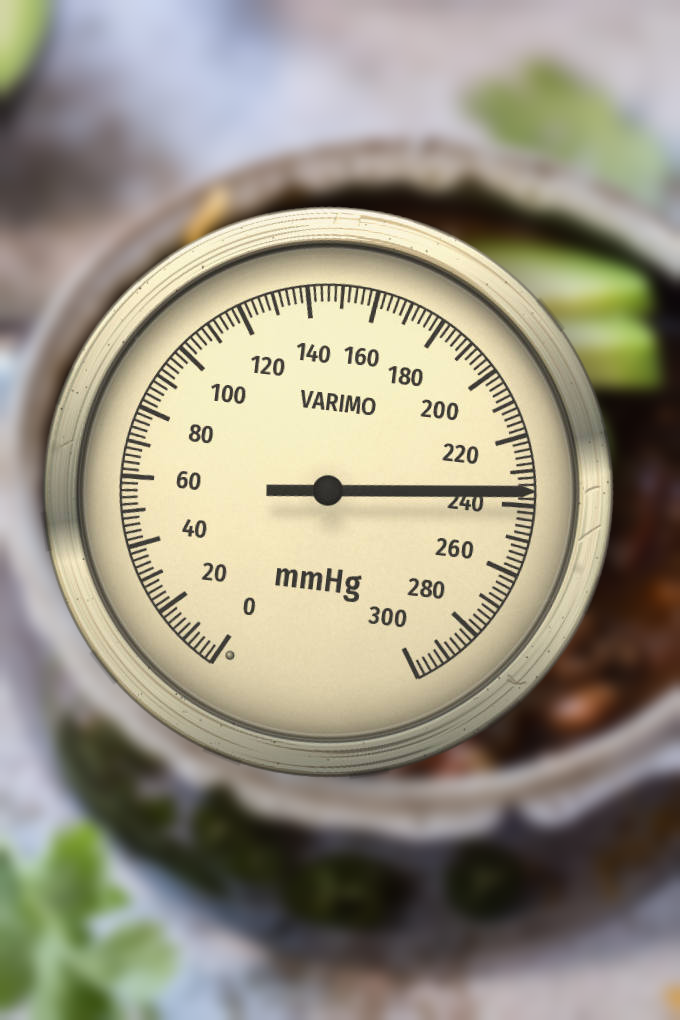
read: 236 mmHg
